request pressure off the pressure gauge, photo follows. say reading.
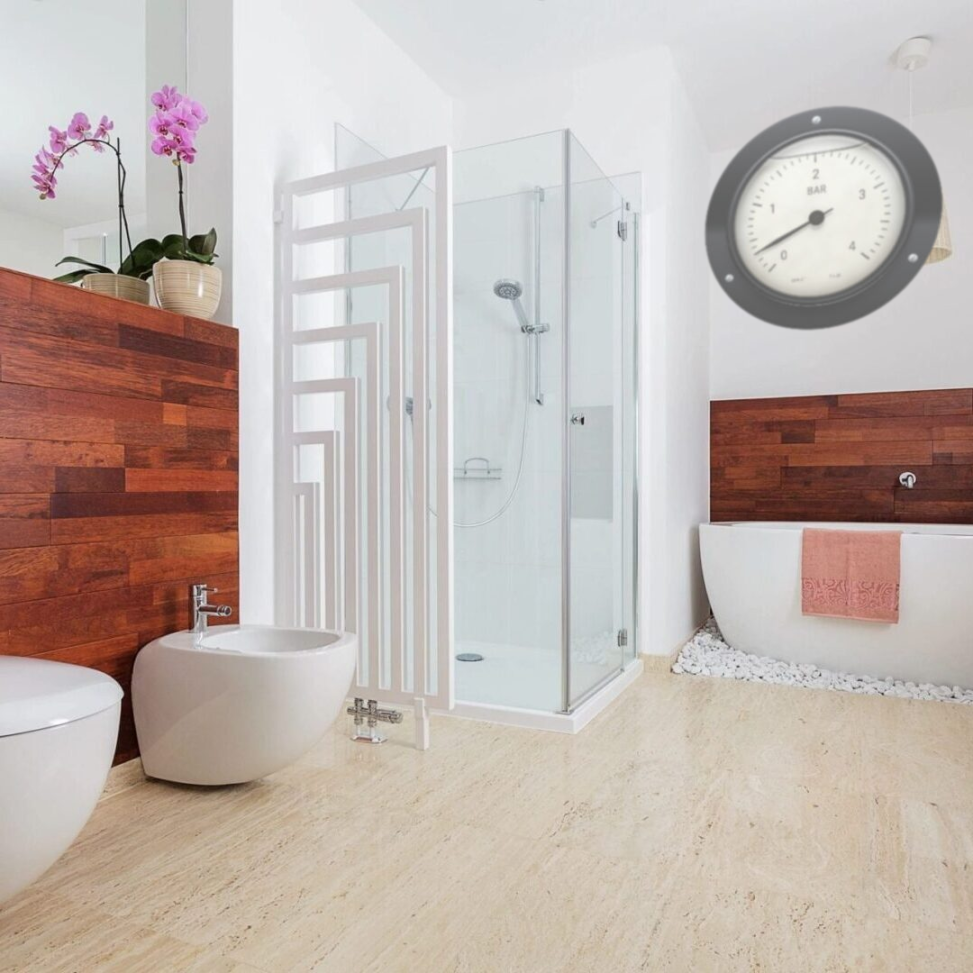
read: 0.3 bar
